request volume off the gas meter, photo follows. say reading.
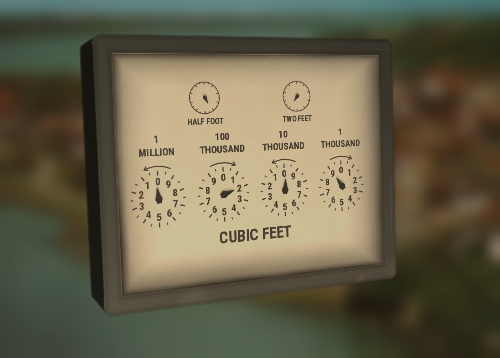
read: 19900 ft³
